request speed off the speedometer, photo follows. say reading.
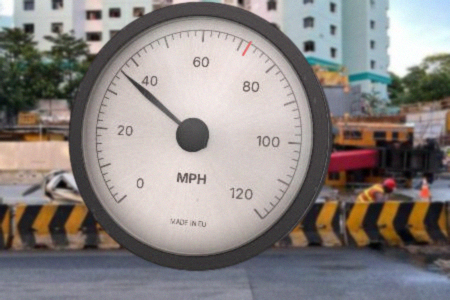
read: 36 mph
